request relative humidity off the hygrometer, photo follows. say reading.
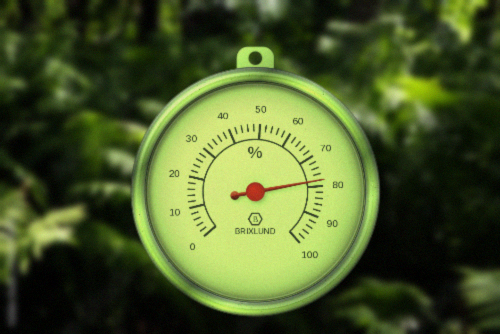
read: 78 %
